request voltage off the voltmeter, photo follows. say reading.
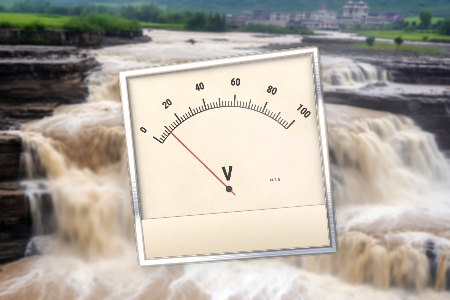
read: 10 V
